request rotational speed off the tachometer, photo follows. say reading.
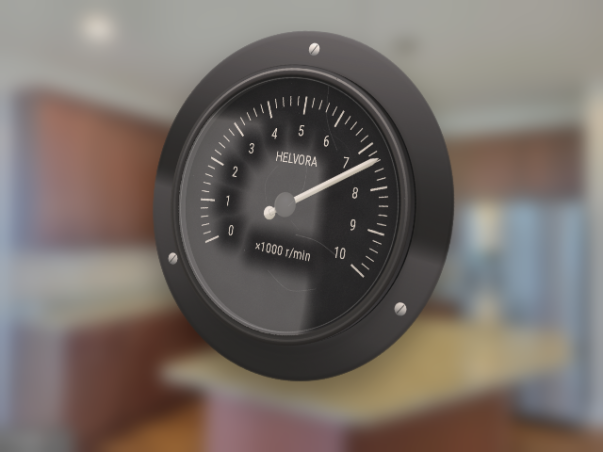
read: 7400 rpm
